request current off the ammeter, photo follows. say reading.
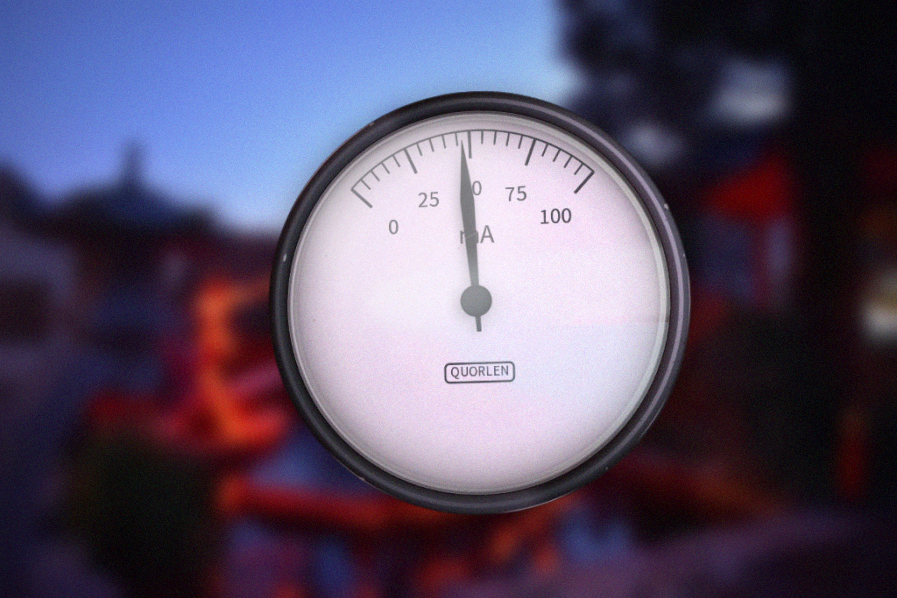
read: 47.5 mA
